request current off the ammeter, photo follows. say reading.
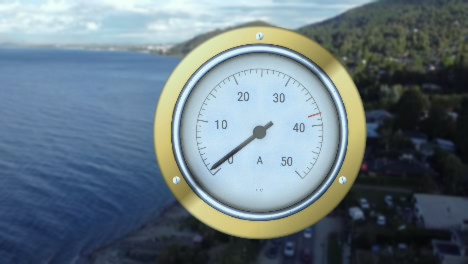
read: 1 A
